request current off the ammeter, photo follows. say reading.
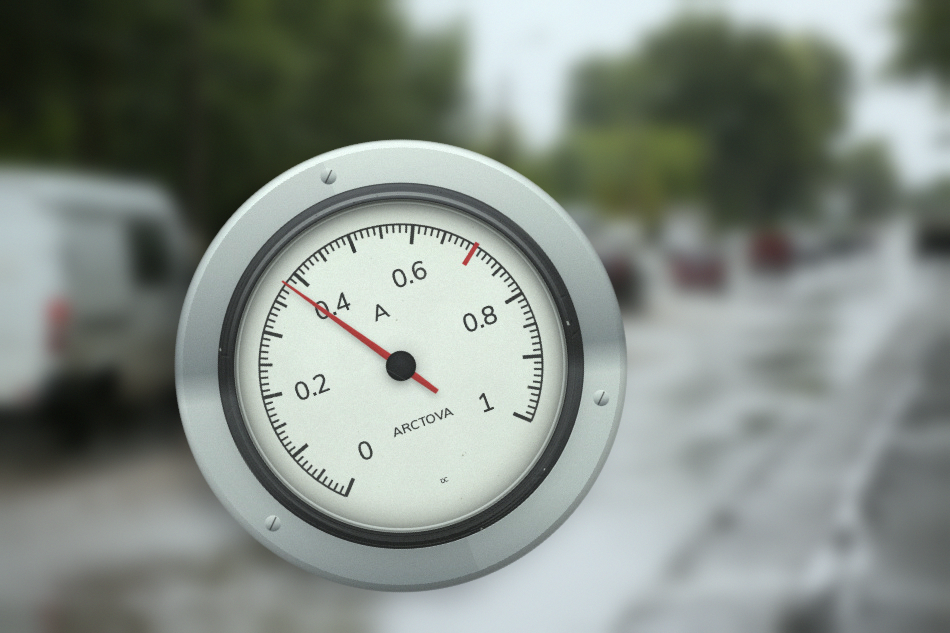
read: 0.38 A
